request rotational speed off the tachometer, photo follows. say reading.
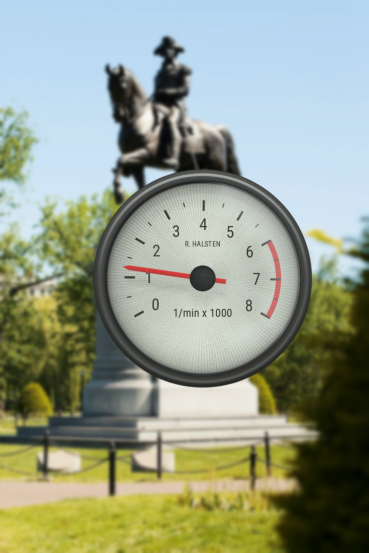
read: 1250 rpm
